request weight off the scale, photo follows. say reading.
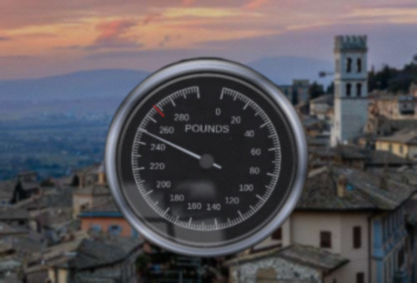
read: 250 lb
